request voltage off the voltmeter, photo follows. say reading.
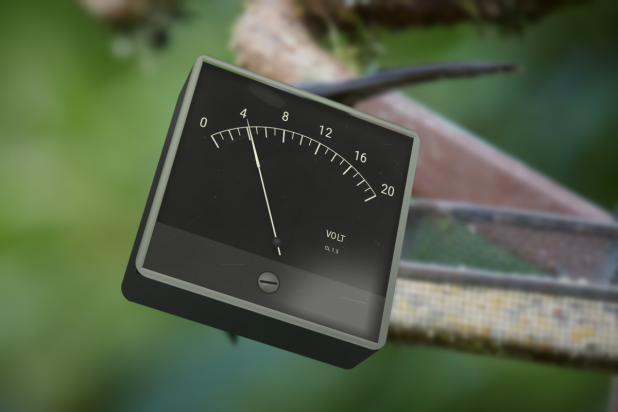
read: 4 V
